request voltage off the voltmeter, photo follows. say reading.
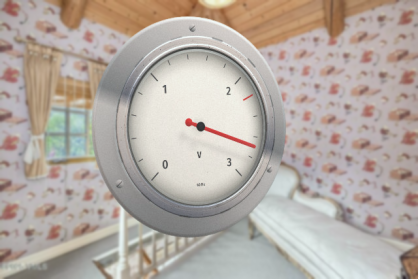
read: 2.7 V
